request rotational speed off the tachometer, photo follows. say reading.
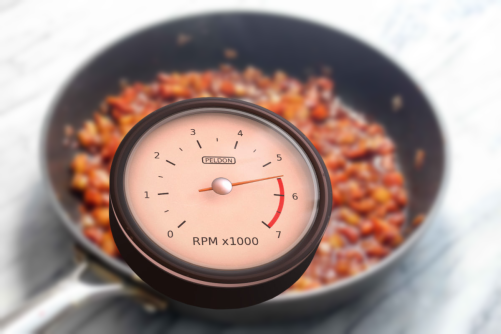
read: 5500 rpm
